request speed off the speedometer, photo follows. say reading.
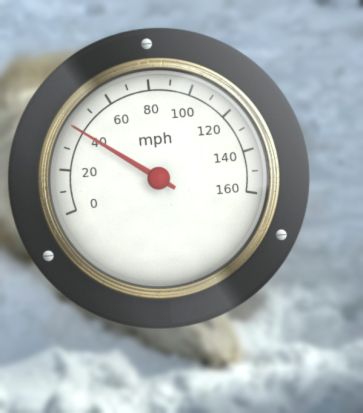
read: 40 mph
